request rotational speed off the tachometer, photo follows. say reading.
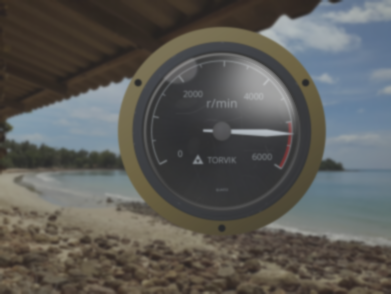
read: 5250 rpm
